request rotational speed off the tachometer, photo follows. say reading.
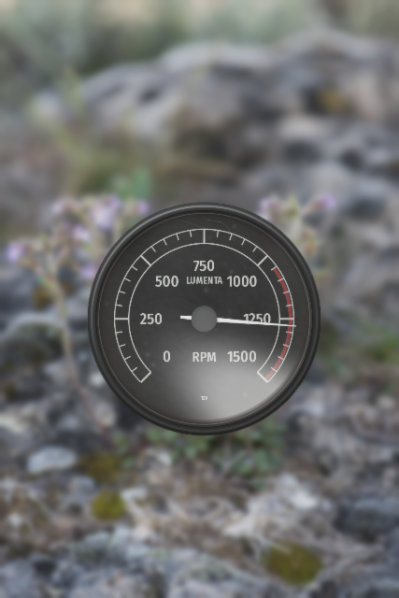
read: 1275 rpm
